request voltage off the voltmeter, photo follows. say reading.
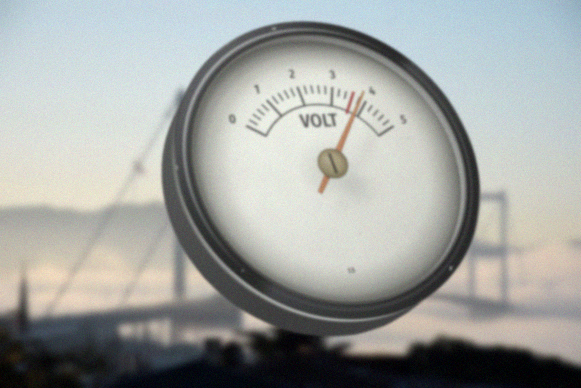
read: 3.8 V
